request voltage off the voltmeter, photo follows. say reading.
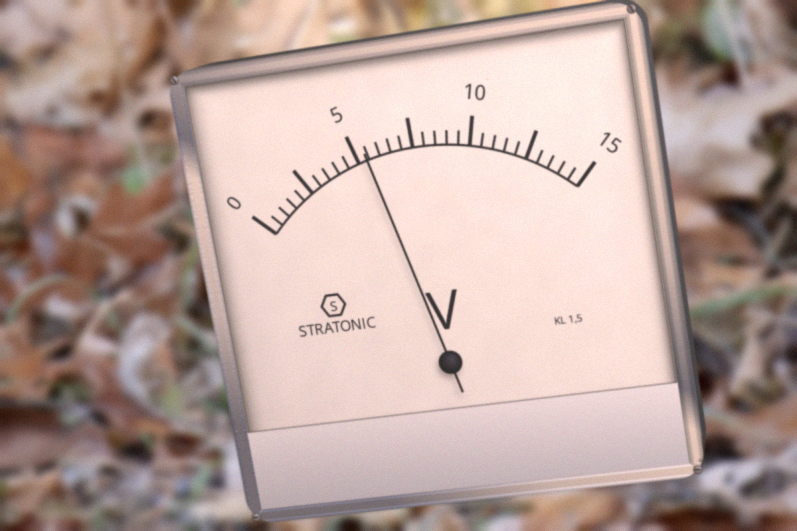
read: 5.5 V
